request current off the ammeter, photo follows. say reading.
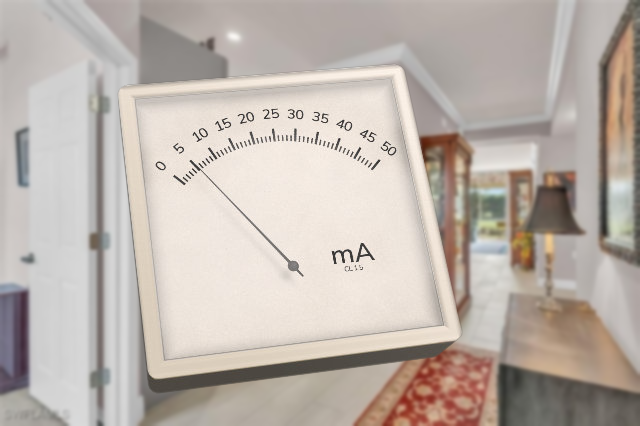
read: 5 mA
